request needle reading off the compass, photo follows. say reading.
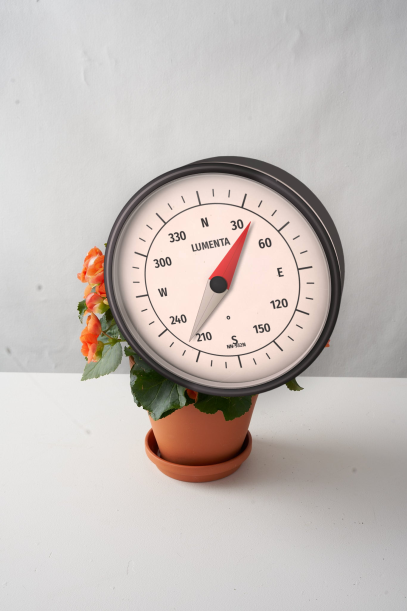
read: 40 °
